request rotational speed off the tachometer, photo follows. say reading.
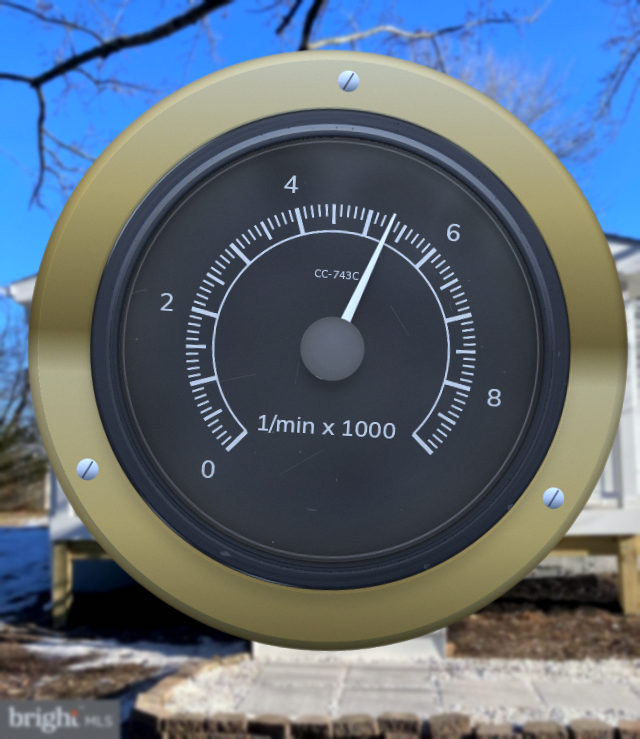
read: 5300 rpm
